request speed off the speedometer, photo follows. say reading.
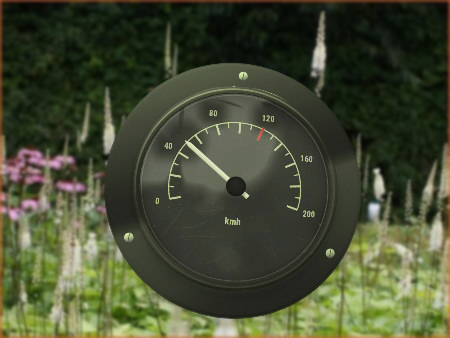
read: 50 km/h
